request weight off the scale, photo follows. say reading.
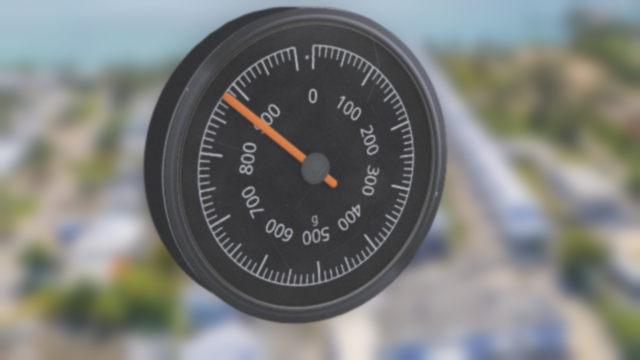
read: 880 g
